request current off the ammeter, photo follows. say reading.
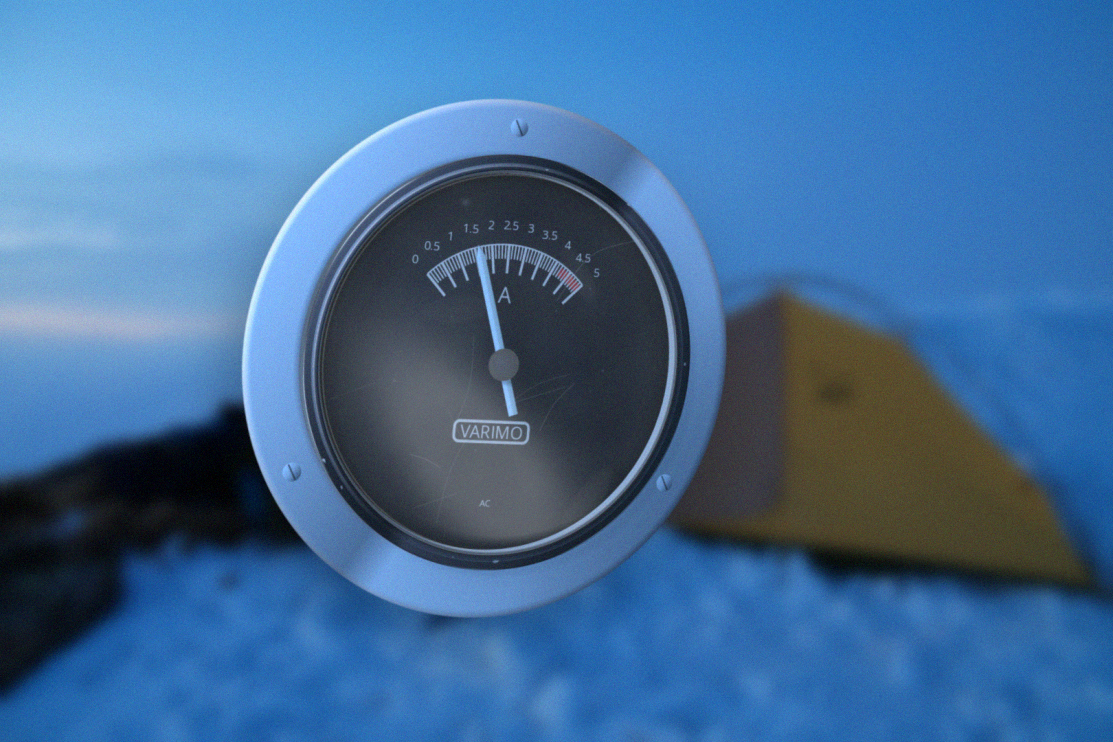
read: 1.5 A
